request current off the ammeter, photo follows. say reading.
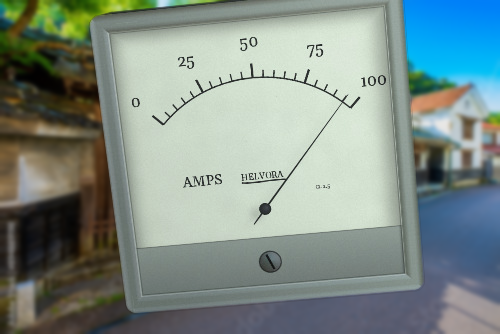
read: 95 A
